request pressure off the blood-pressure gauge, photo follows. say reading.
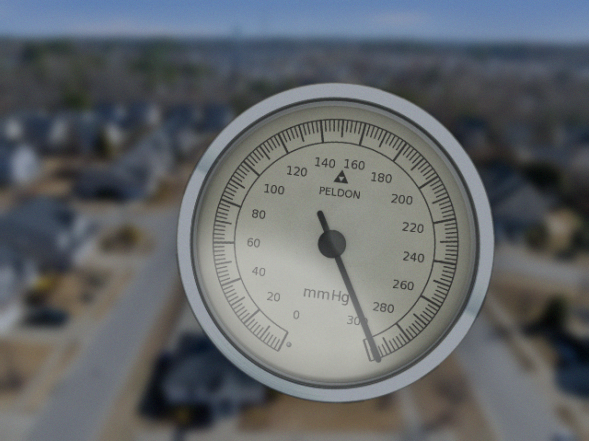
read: 296 mmHg
